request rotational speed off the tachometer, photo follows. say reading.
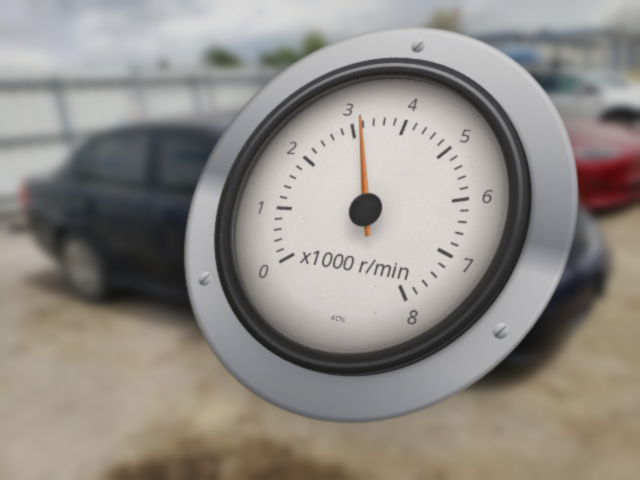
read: 3200 rpm
